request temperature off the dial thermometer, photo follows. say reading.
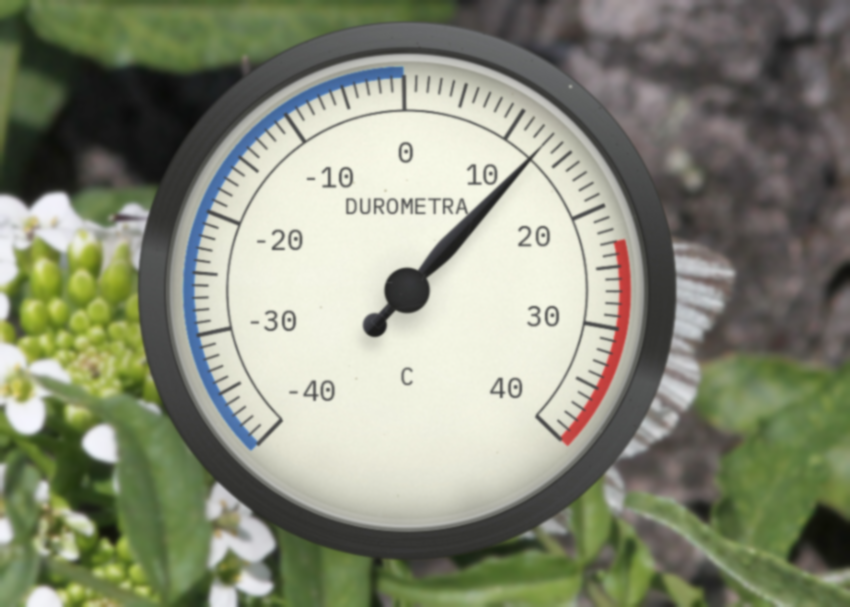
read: 13 °C
